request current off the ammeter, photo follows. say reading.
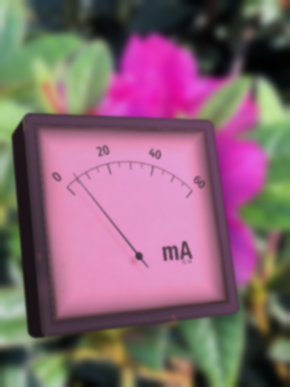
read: 5 mA
